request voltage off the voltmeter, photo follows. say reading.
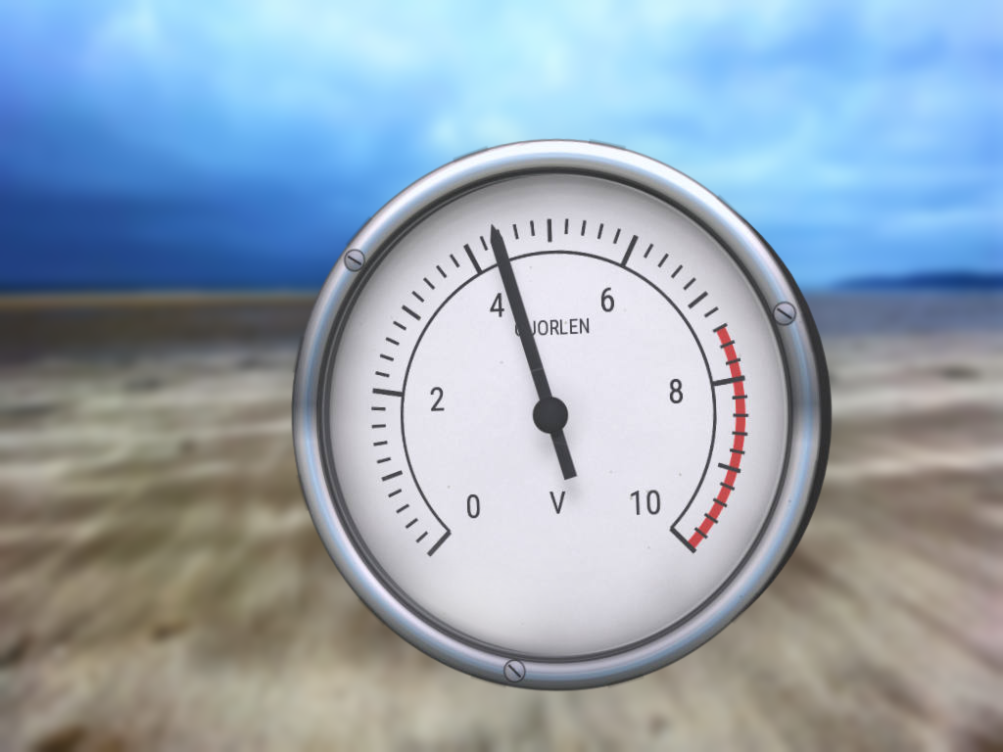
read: 4.4 V
